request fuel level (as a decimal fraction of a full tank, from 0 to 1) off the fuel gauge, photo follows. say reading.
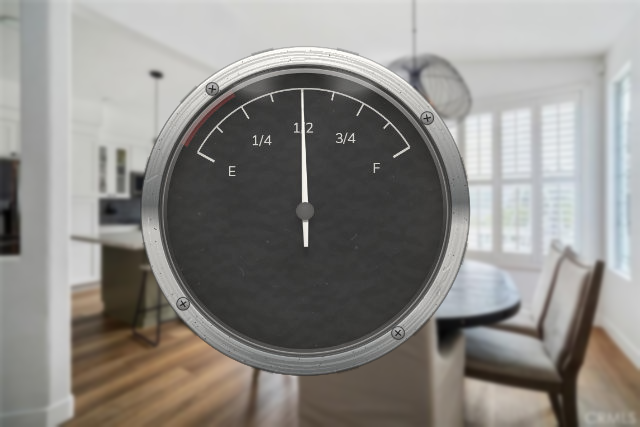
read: 0.5
